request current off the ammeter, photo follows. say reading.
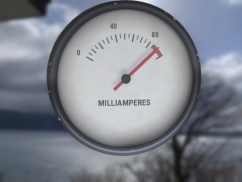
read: 90 mA
